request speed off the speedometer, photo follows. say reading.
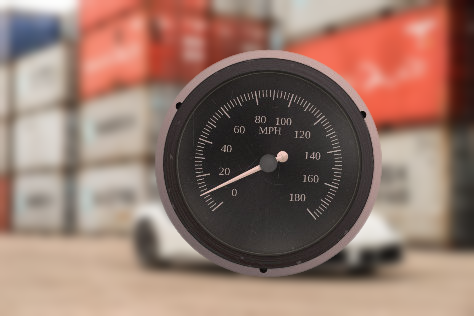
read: 10 mph
